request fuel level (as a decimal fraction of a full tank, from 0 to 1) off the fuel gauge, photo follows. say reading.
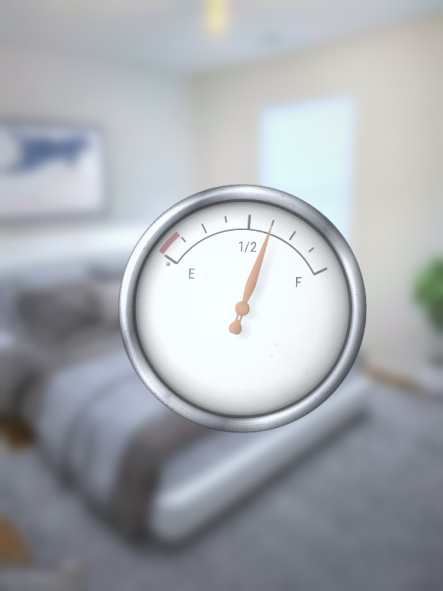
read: 0.625
